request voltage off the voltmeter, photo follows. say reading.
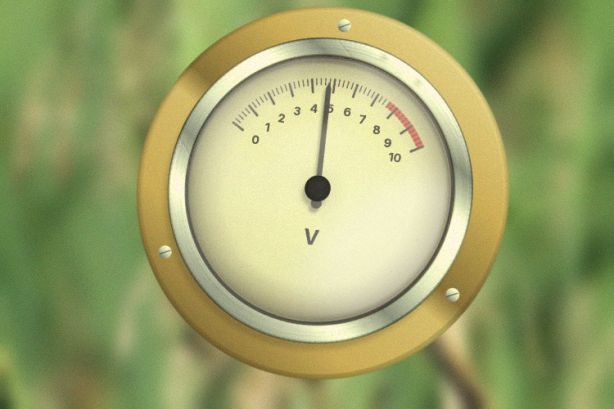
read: 4.8 V
